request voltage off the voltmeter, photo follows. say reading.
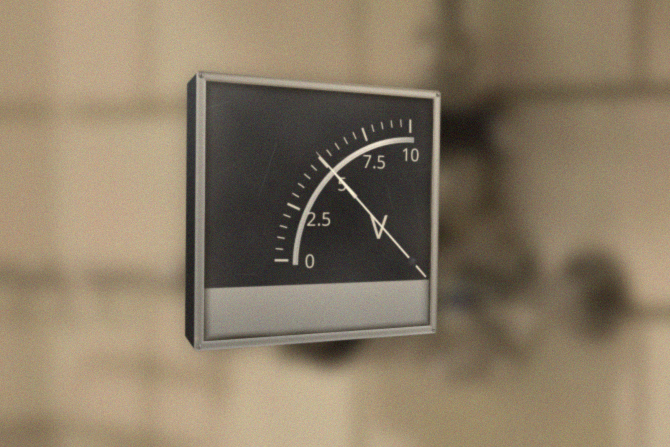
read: 5 V
